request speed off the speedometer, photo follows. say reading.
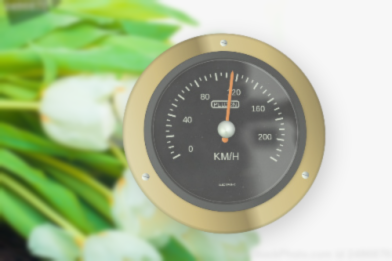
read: 115 km/h
